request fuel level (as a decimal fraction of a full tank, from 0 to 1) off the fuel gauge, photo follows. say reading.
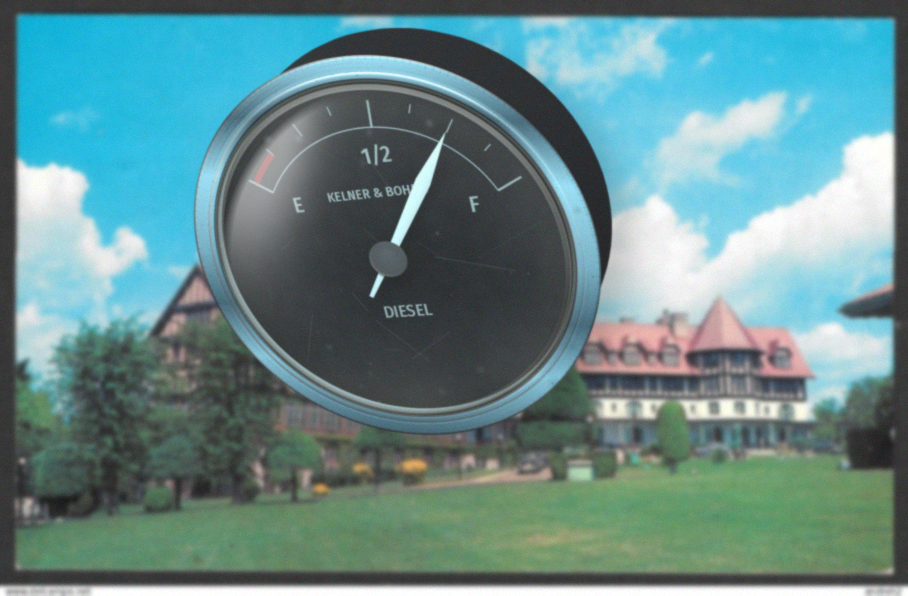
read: 0.75
